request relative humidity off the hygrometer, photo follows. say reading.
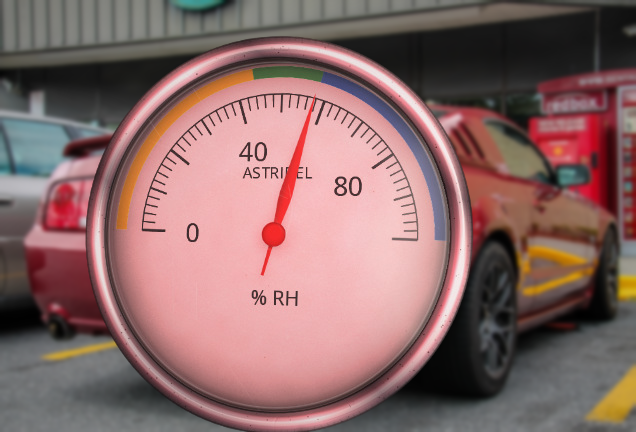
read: 58 %
